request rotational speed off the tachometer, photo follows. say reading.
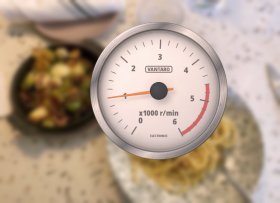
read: 1000 rpm
